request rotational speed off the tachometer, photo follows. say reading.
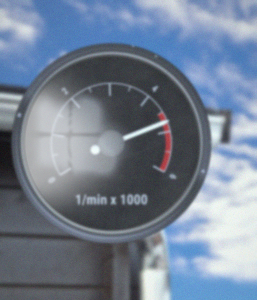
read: 4750 rpm
